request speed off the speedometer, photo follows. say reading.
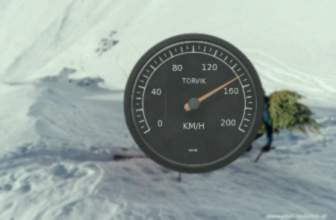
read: 150 km/h
